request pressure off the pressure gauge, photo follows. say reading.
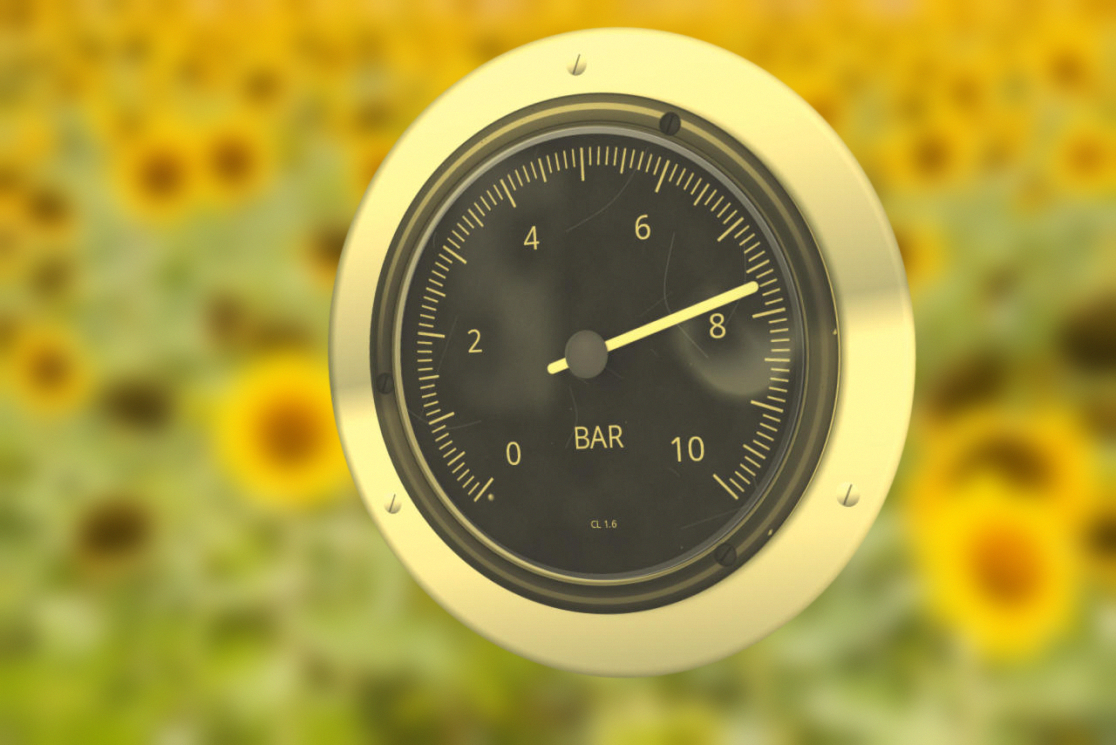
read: 7.7 bar
